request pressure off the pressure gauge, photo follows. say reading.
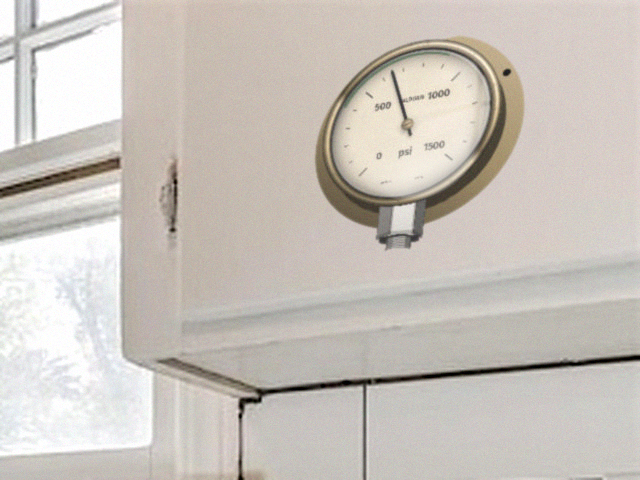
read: 650 psi
